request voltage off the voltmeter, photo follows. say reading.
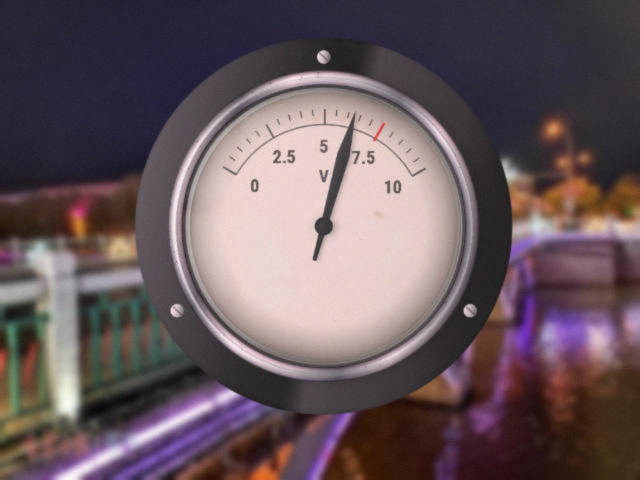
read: 6.25 V
